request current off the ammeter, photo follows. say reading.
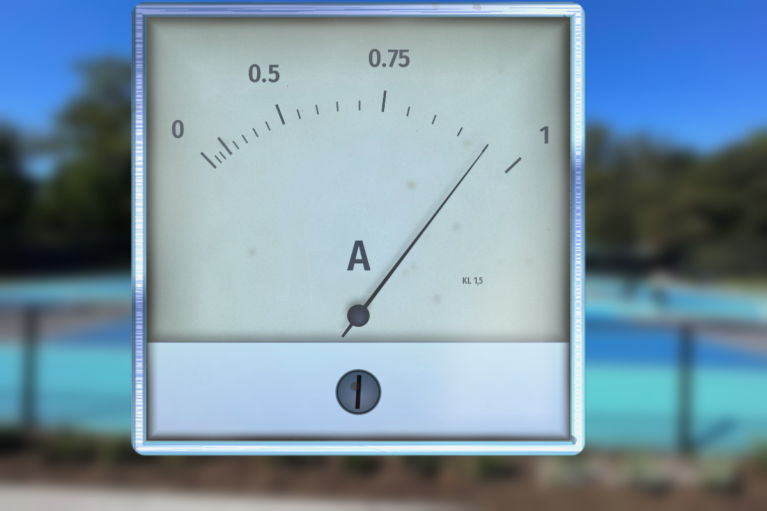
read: 0.95 A
